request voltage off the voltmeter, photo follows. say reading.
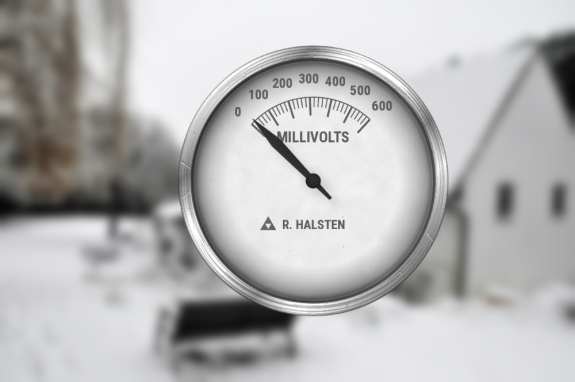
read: 20 mV
